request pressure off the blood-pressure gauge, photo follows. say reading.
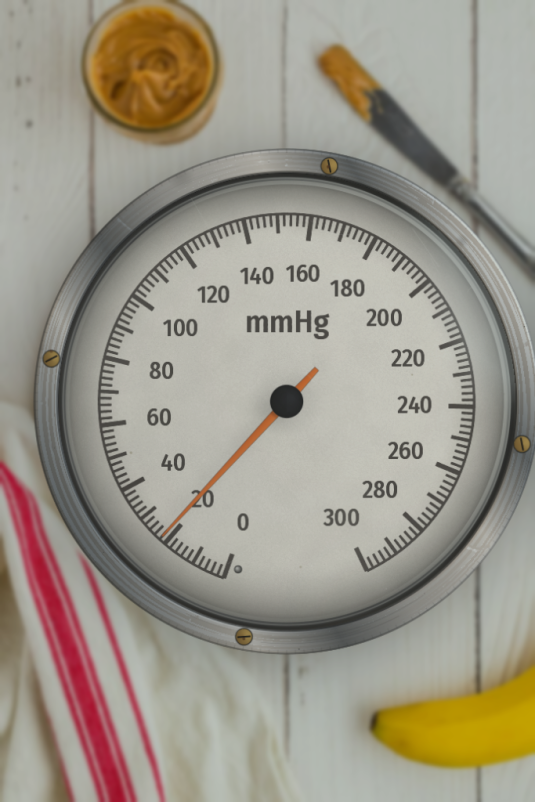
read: 22 mmHg
